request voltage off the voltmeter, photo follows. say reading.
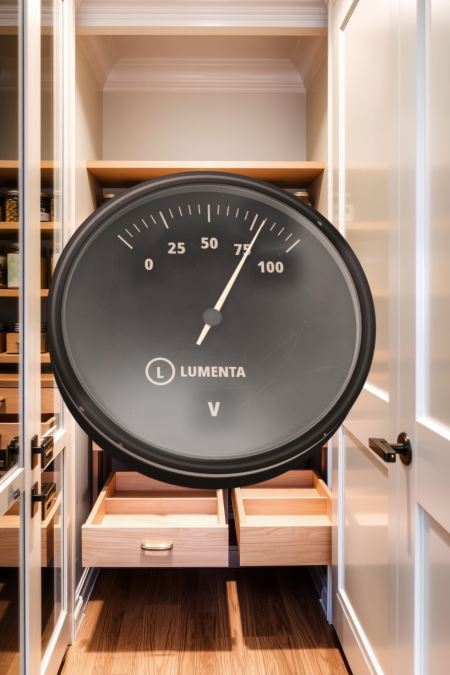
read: 80 V
